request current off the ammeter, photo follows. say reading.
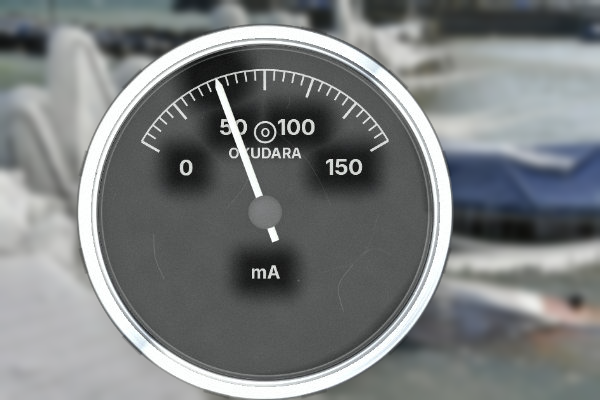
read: 50 mA
